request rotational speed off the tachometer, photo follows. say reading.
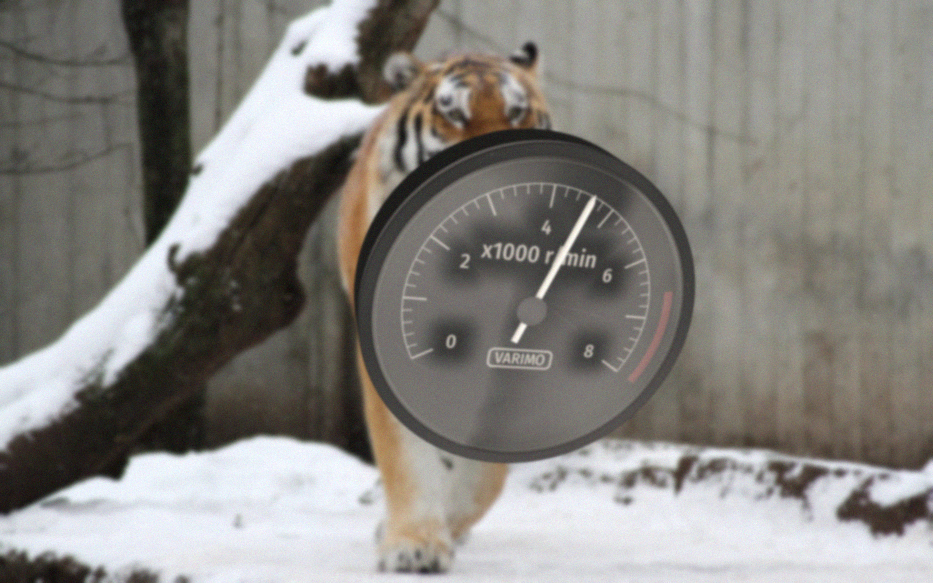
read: 4600 rpm
